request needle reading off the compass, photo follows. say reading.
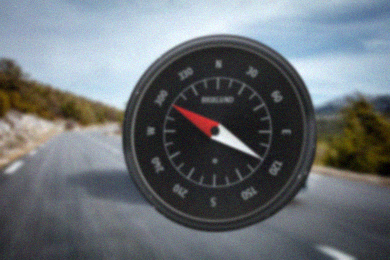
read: 300 °
